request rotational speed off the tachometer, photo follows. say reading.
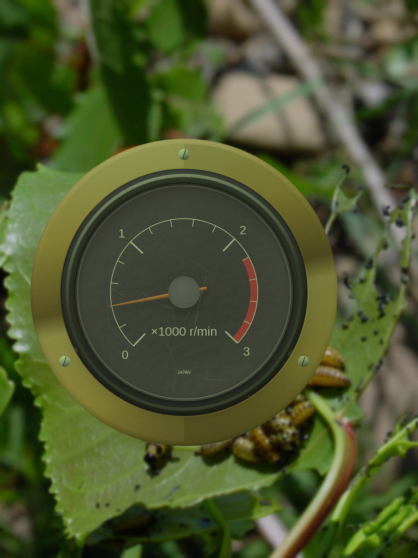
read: 400 rpm
